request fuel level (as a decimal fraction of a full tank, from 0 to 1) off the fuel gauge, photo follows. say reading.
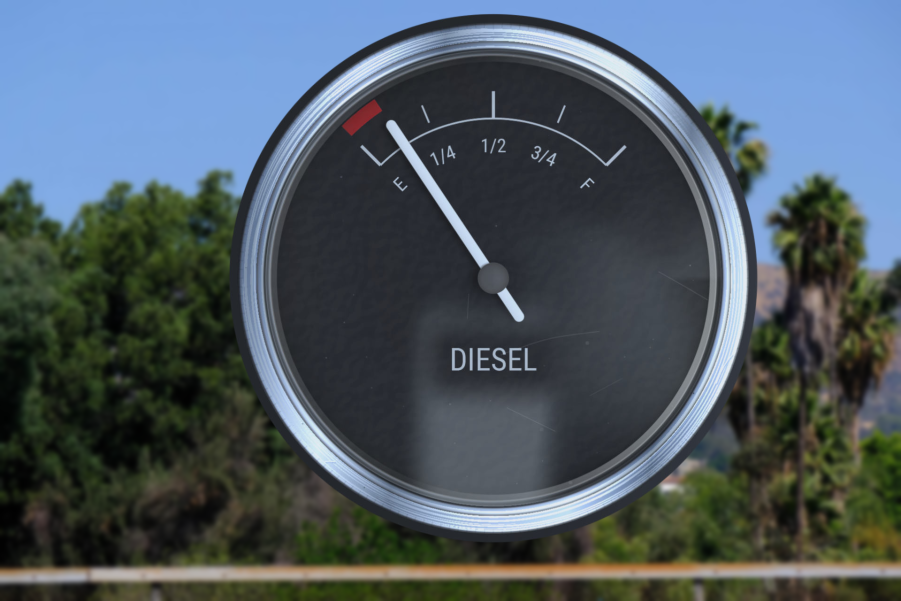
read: 0.125
